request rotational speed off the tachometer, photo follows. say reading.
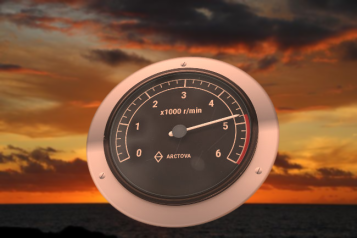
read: 4800 rpm
